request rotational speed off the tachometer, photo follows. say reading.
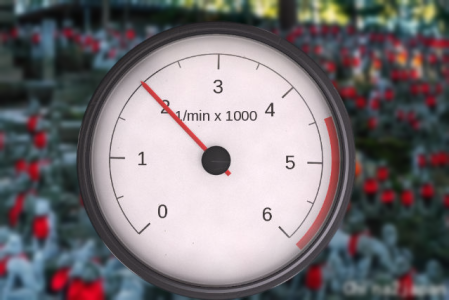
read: 2000 rpm
